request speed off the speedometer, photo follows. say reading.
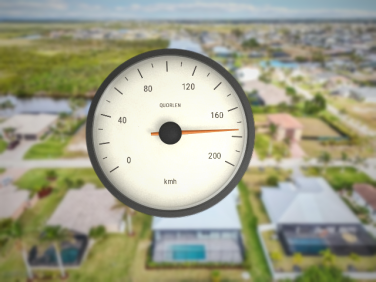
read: 175 km/h
